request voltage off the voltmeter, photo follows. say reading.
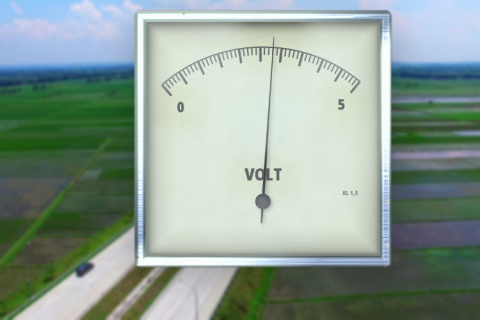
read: 2.8 V
